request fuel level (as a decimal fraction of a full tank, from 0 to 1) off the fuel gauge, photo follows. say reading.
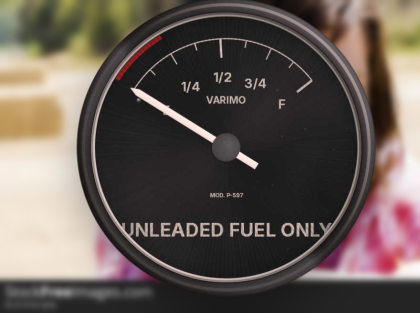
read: 0
